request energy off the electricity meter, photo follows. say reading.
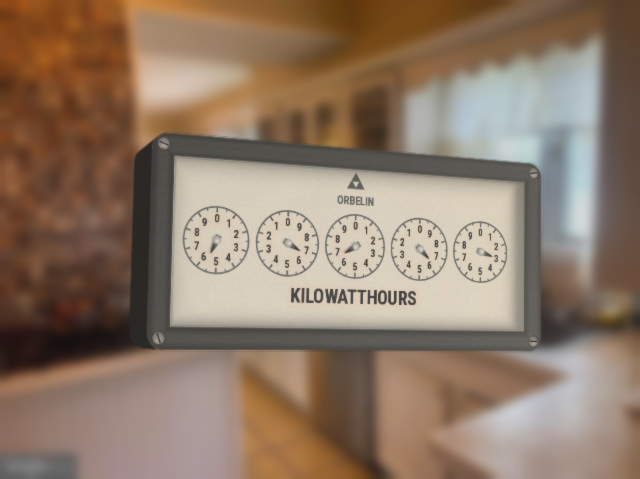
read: 56663 kWh
